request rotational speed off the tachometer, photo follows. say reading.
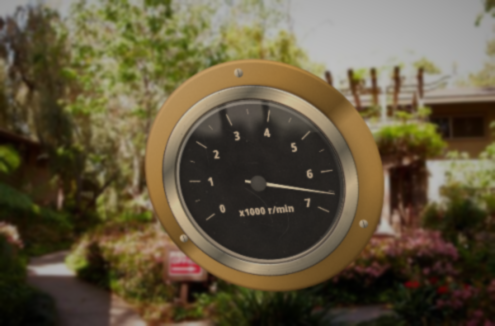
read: 6500 rpm
